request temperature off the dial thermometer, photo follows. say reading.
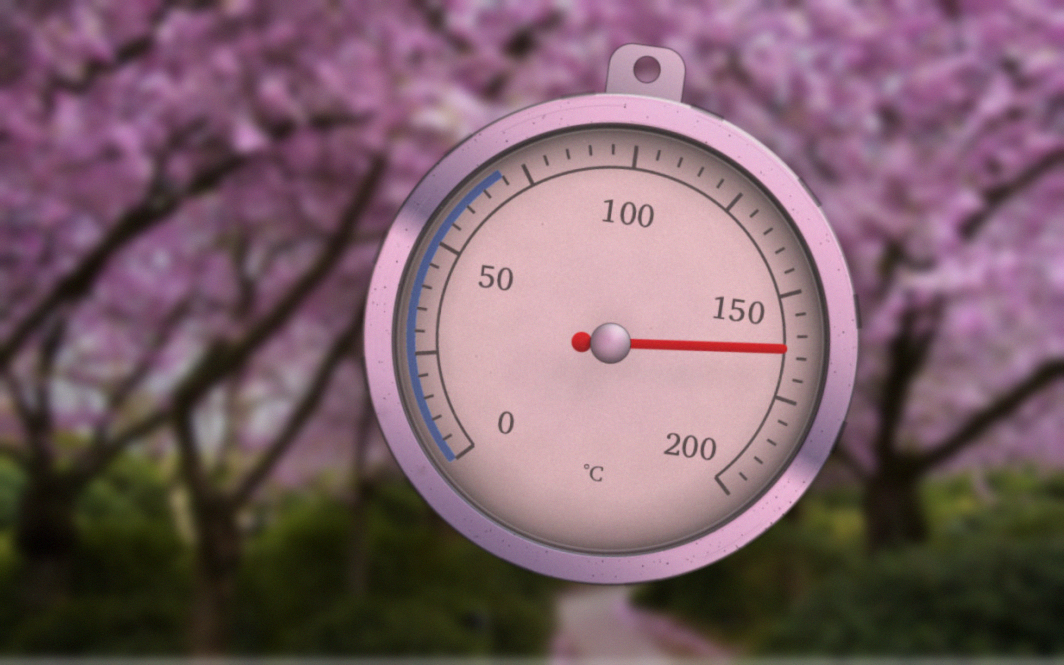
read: 162.5 °C
